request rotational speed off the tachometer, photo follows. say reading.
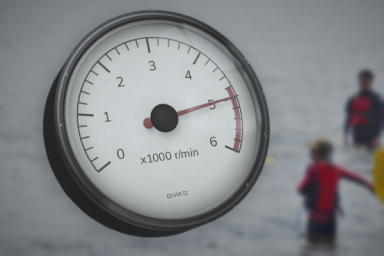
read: 5000 rpm
